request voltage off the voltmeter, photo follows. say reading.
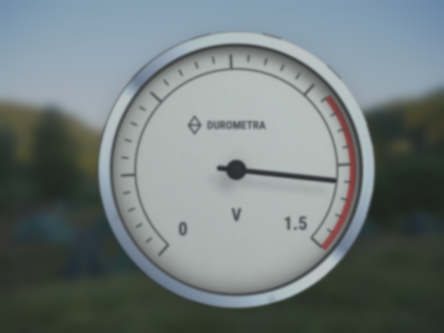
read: 1.3 V
